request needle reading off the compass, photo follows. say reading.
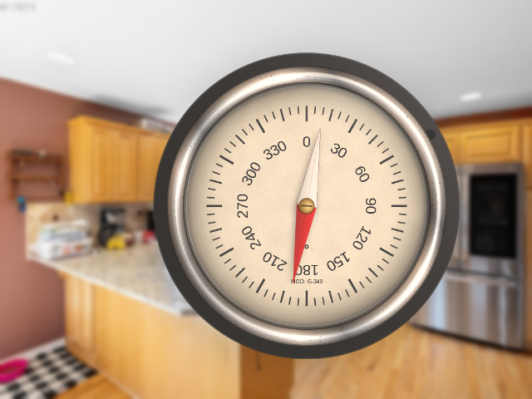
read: 190 °
